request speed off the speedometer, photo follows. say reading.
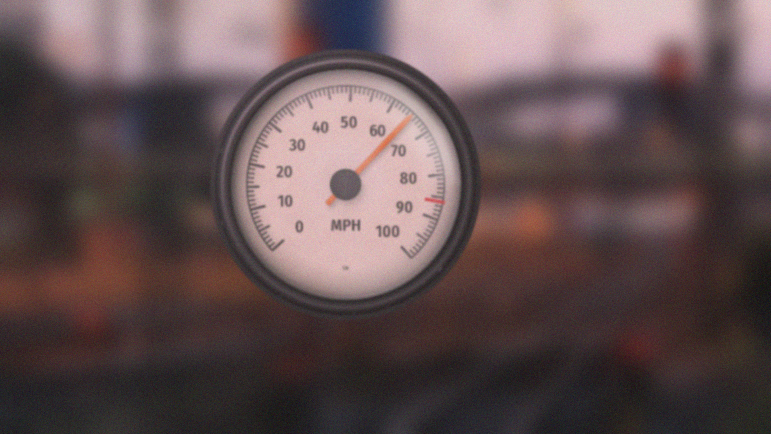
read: 65 mph
